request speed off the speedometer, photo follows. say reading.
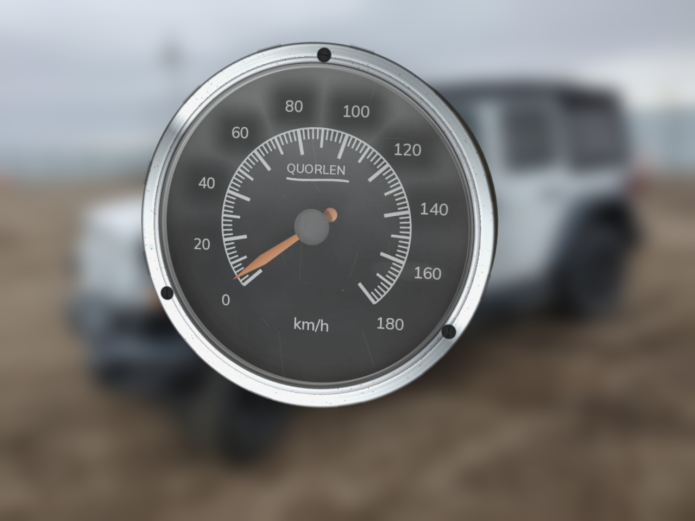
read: 4 km/h
